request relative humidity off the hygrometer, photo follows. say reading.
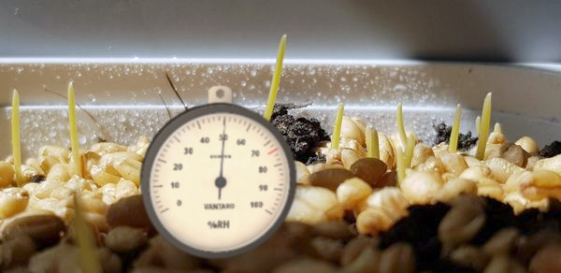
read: 50 %
